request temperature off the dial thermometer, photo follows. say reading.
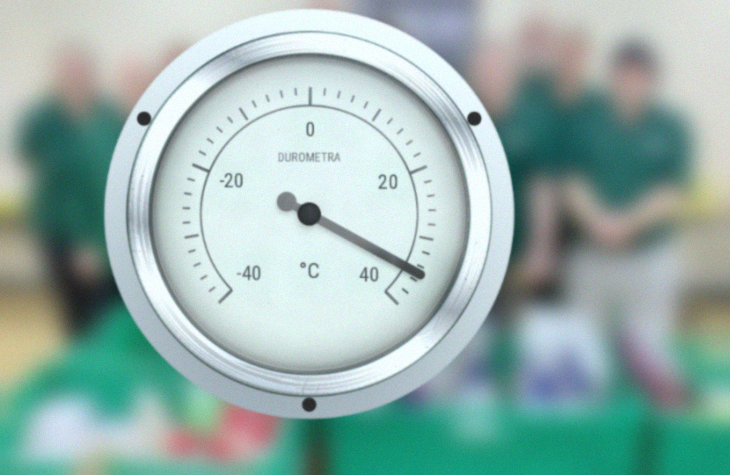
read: 35 °C
